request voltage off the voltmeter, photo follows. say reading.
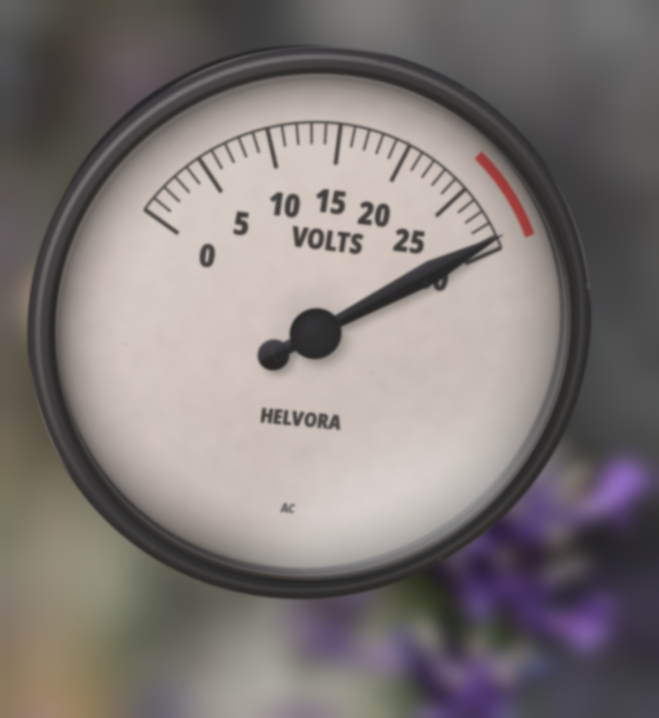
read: 29 V
